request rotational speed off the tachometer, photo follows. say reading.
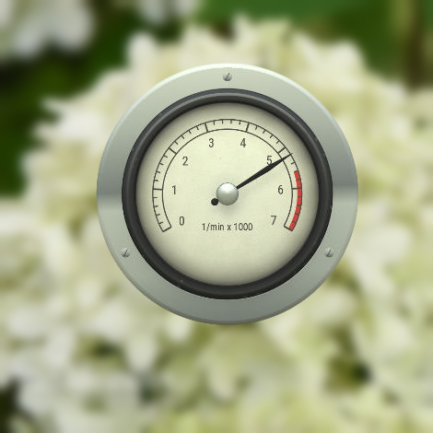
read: 5200 rpm
